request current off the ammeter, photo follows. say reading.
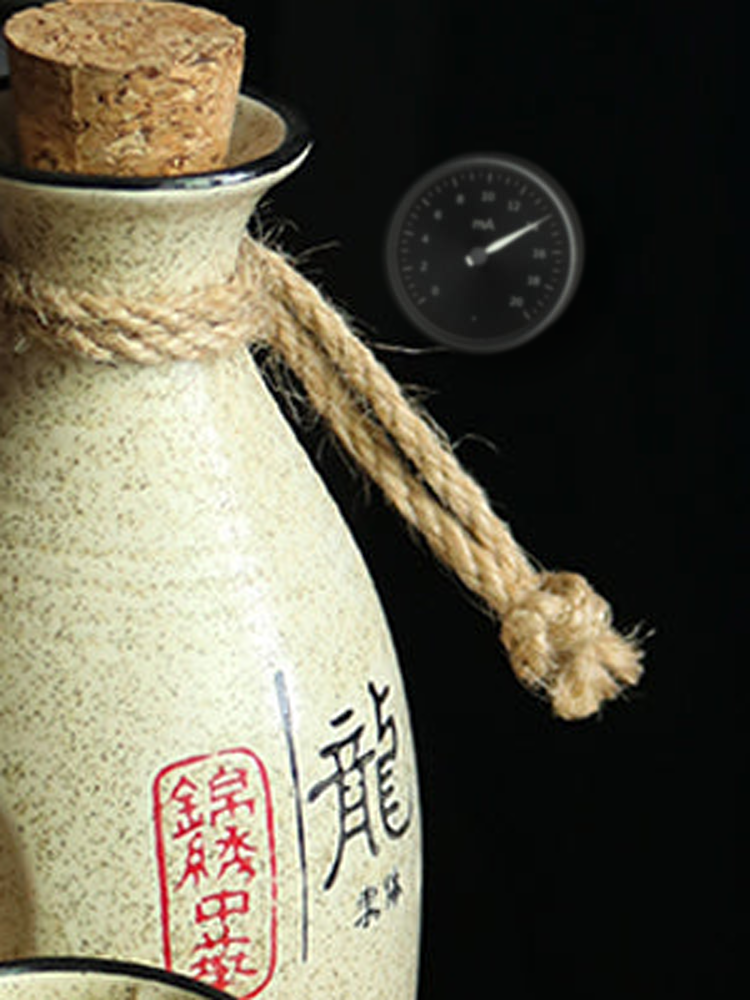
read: 14 mA
